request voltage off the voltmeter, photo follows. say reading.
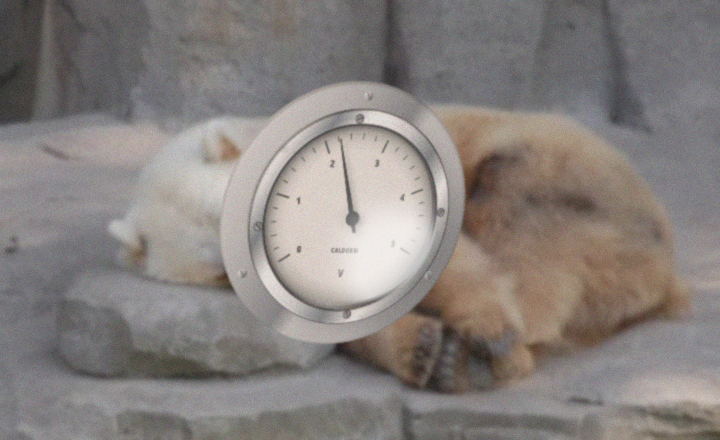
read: 2.2 V
